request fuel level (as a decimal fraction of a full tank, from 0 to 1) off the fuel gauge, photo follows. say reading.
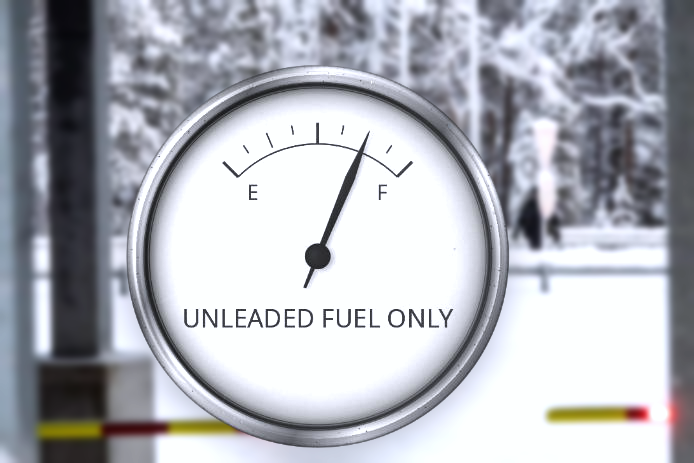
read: 0.75
